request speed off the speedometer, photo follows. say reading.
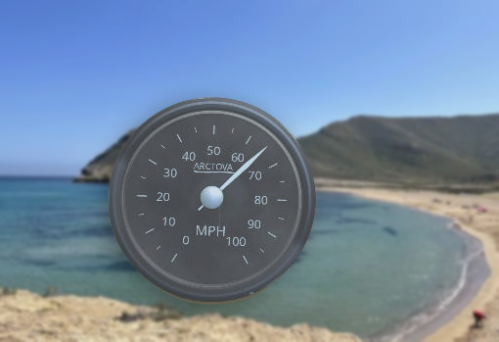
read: 65 mph
